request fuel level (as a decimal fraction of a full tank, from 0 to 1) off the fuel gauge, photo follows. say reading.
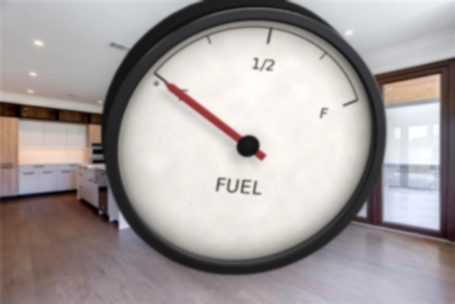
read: 0
